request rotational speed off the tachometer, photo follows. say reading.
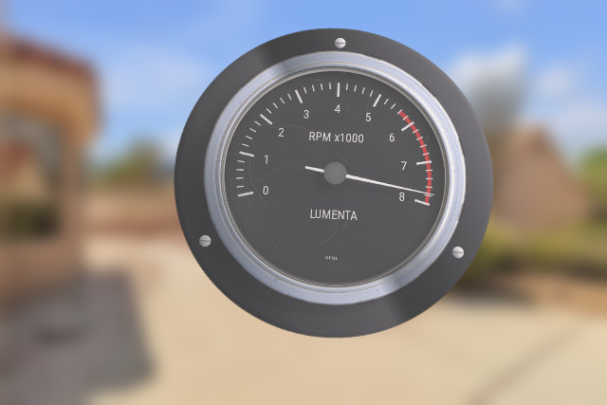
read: 7800 rpm
